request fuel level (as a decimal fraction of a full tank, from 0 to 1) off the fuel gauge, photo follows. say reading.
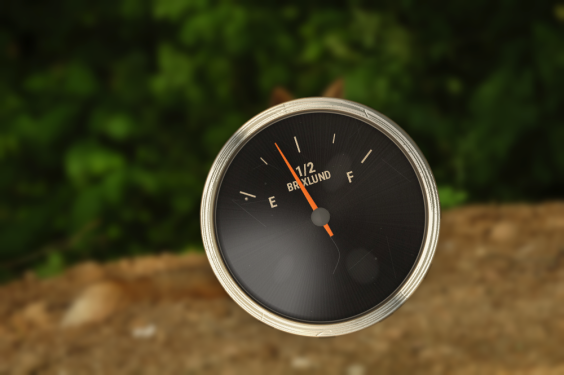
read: 0.375
